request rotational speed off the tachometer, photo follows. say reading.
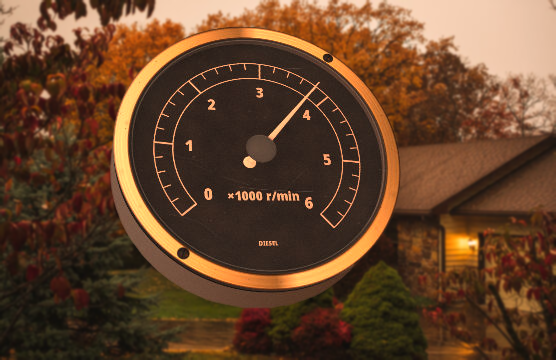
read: 3800 rpm
